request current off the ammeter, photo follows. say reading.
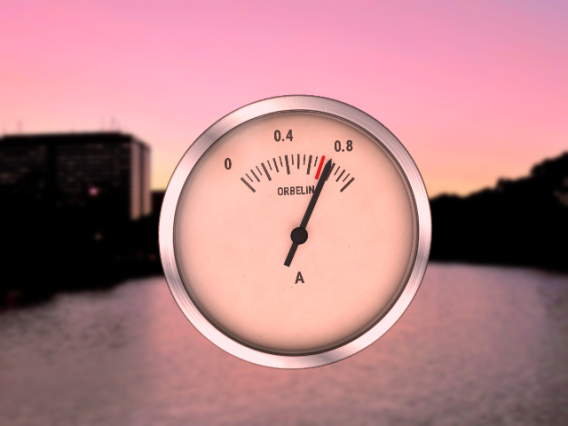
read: 0.75 A
